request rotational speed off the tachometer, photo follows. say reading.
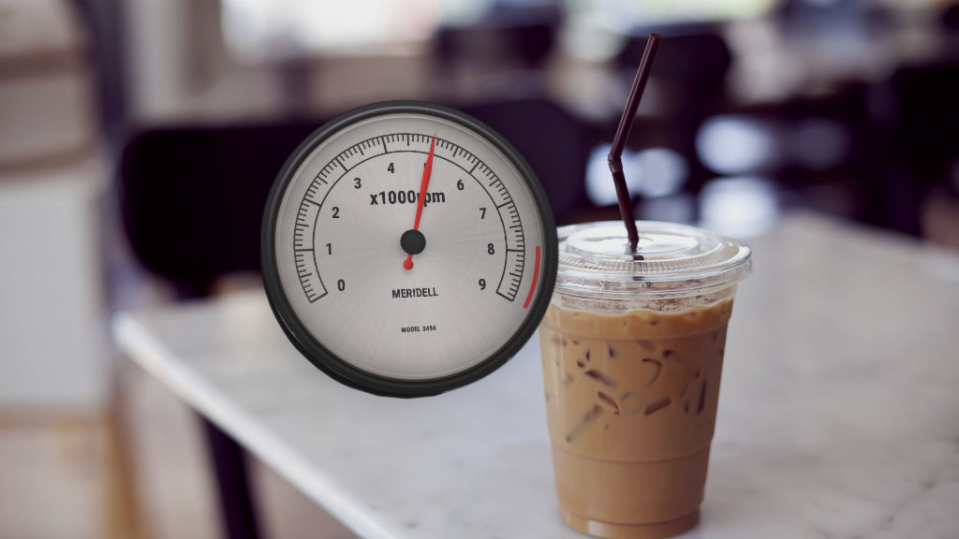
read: 5000 rpm
